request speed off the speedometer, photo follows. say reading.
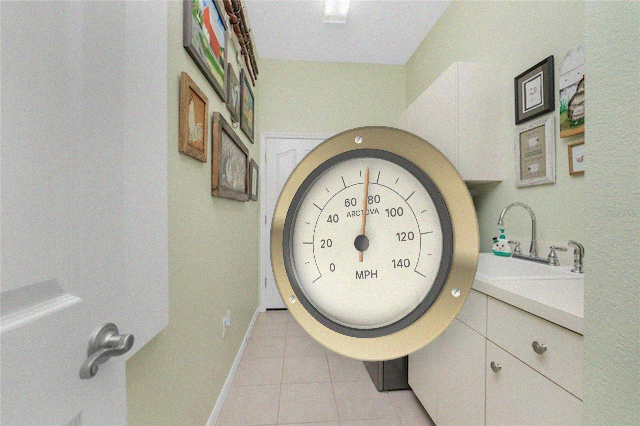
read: 75 mph
